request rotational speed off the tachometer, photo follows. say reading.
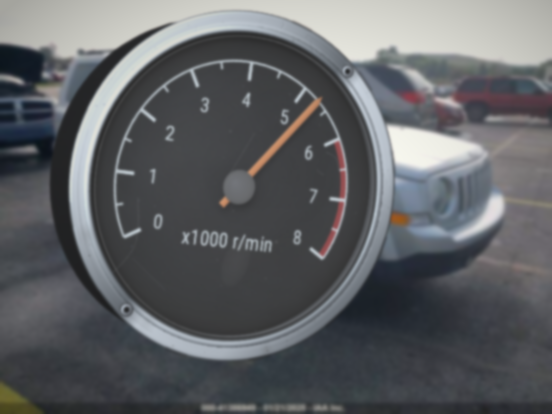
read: 5250 rpm
